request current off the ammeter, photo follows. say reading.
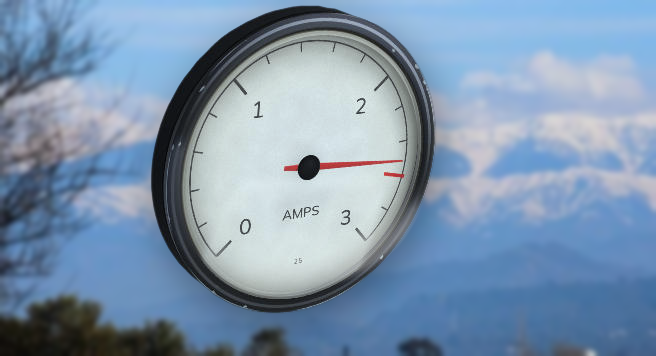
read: 2.5 A
